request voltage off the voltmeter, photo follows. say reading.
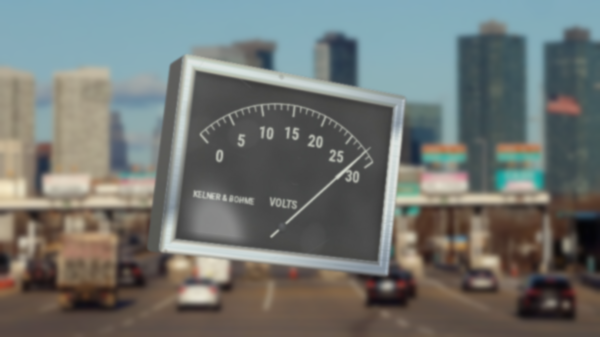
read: 28 V
